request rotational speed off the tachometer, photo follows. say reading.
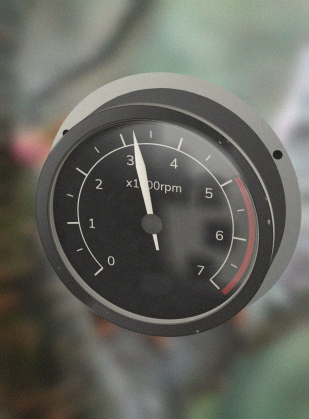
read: 3250 rpm
